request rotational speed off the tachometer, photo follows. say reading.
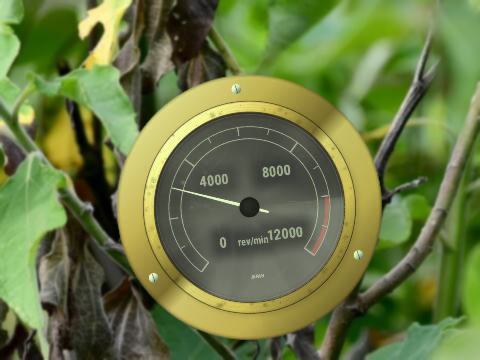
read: 3000 rpm
